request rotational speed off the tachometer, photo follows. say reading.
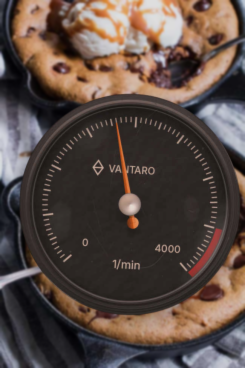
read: 1800 rpm
